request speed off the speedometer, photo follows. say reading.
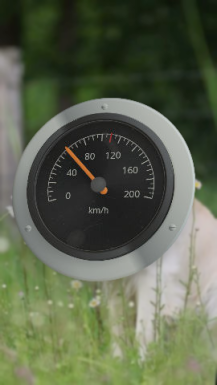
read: 60 km/h
